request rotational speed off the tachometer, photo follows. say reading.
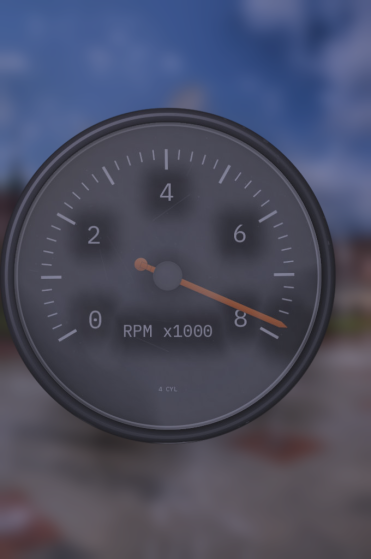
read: 7800 rpm
